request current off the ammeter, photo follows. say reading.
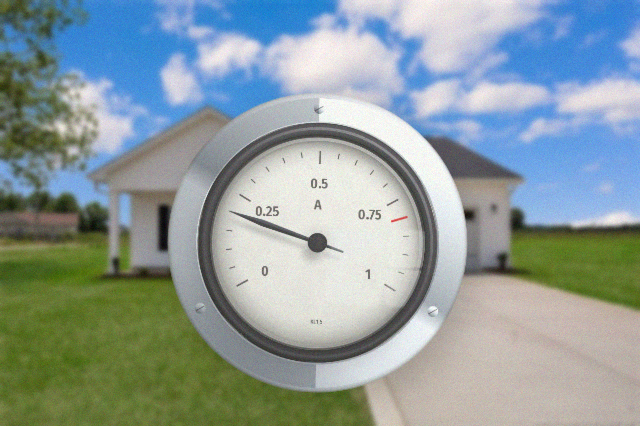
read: 0.2 A
